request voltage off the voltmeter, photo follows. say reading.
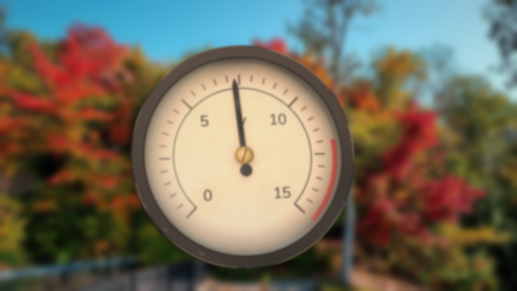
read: 7.25 V
